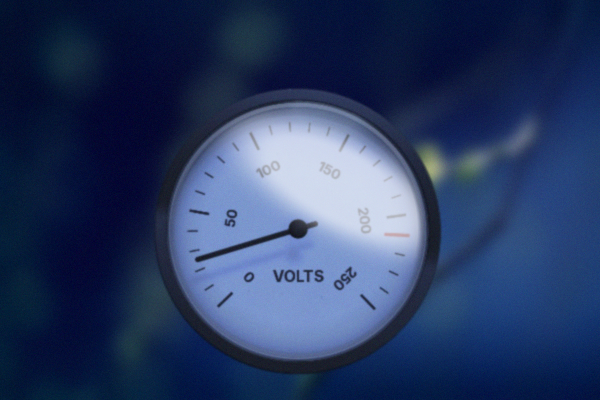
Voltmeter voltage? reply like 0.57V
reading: 25V
